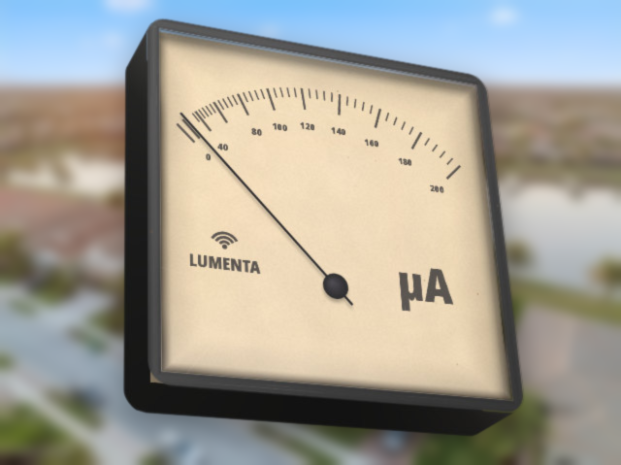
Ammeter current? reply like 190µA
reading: 20µA
